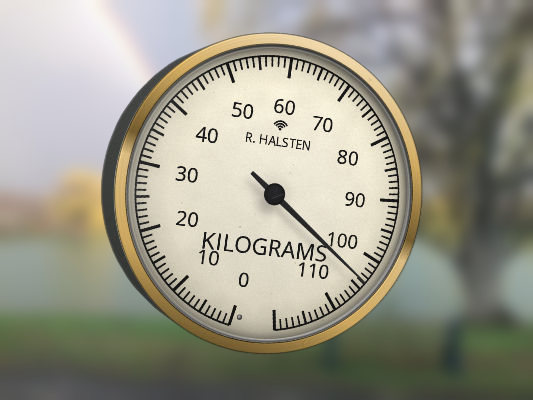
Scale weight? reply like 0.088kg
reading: 104kg
